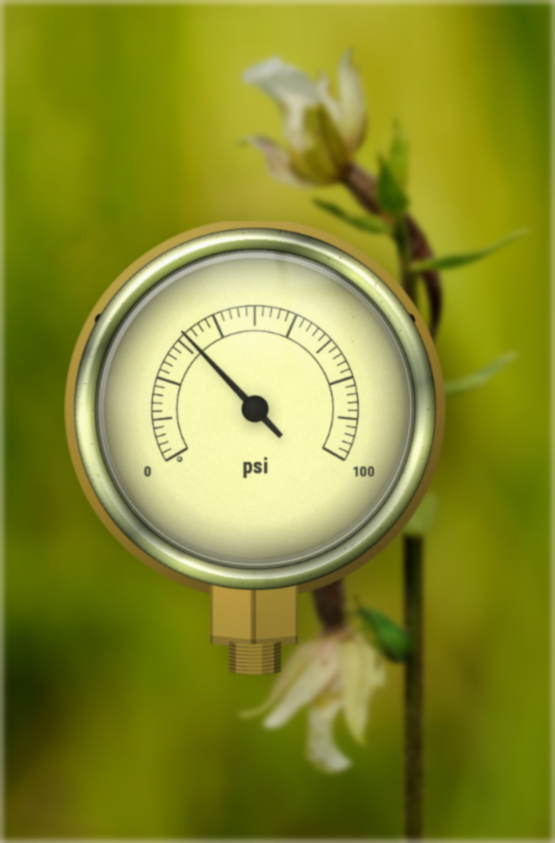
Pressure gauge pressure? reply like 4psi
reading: 32psi
